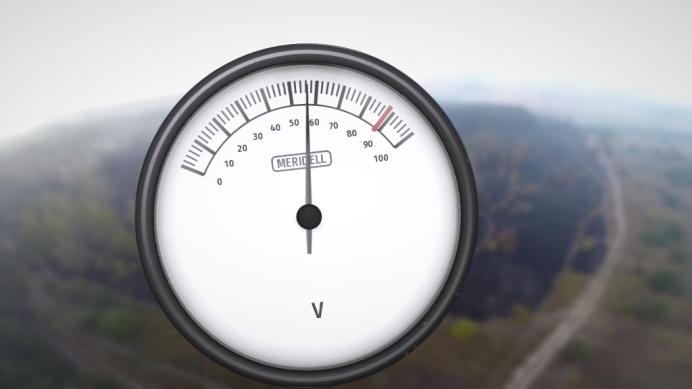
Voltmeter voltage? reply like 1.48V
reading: 56V
